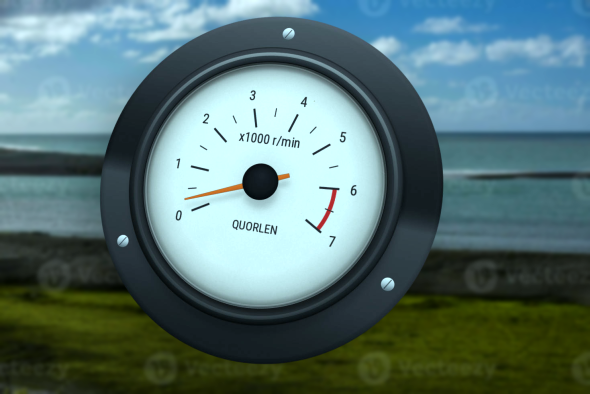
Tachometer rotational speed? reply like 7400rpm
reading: 250rpm
